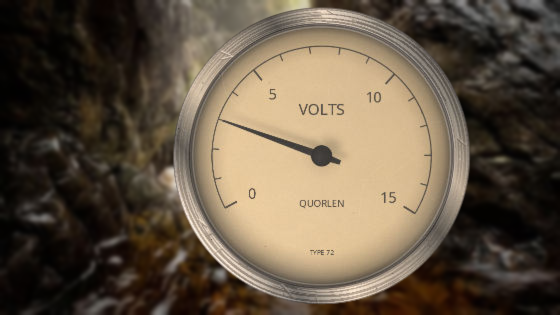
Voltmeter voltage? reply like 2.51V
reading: 3V
